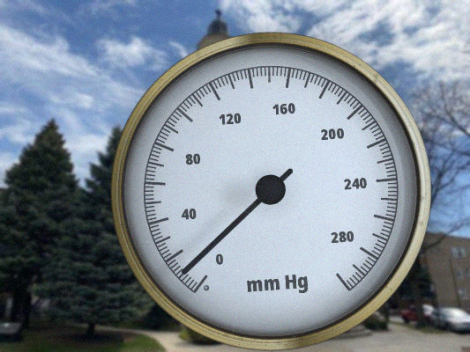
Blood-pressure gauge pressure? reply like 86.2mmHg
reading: 10mmHg
